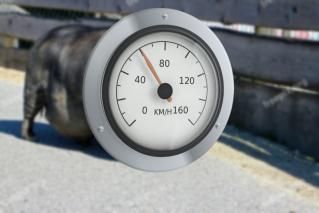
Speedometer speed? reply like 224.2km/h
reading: 60km/h
